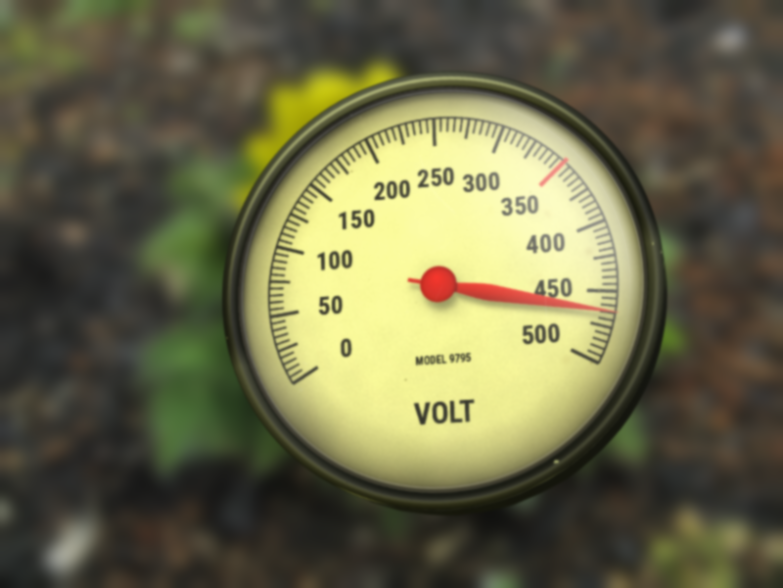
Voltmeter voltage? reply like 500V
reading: 465V
